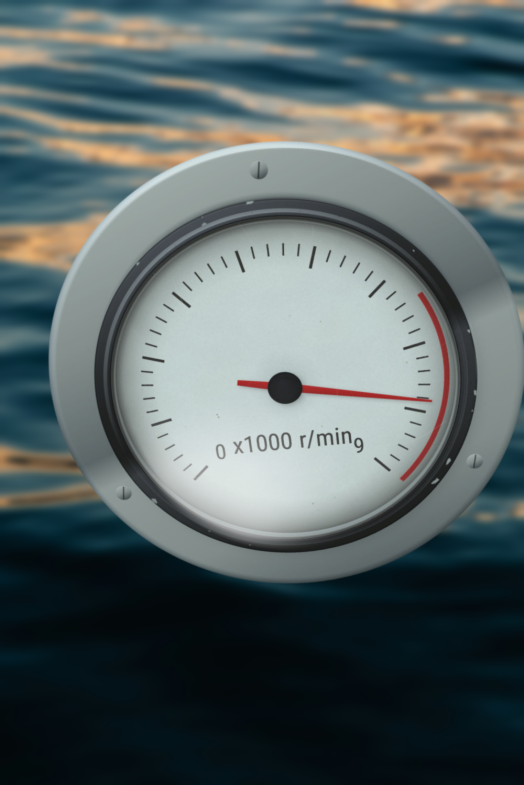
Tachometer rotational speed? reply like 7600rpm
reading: 7800rpm
